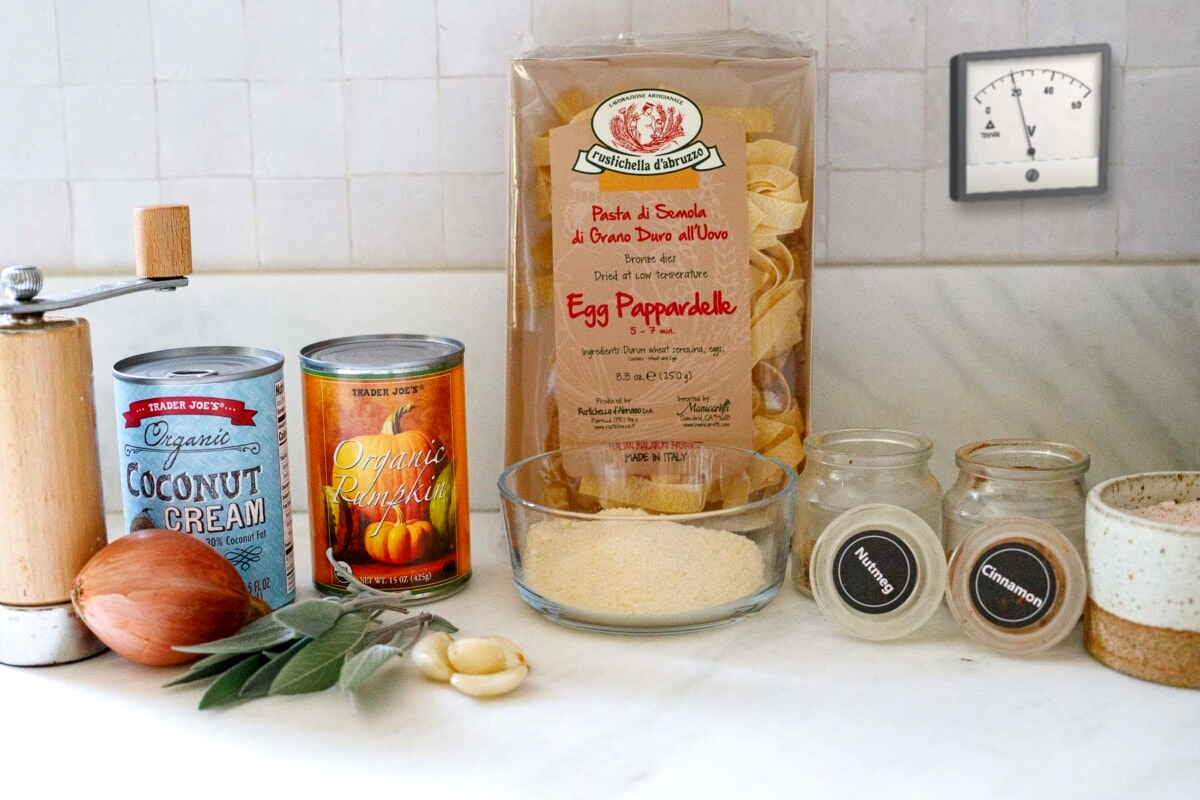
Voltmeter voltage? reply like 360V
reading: 20V
